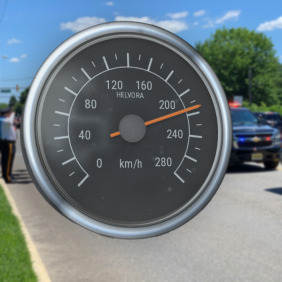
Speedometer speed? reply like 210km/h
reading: 215km/h
